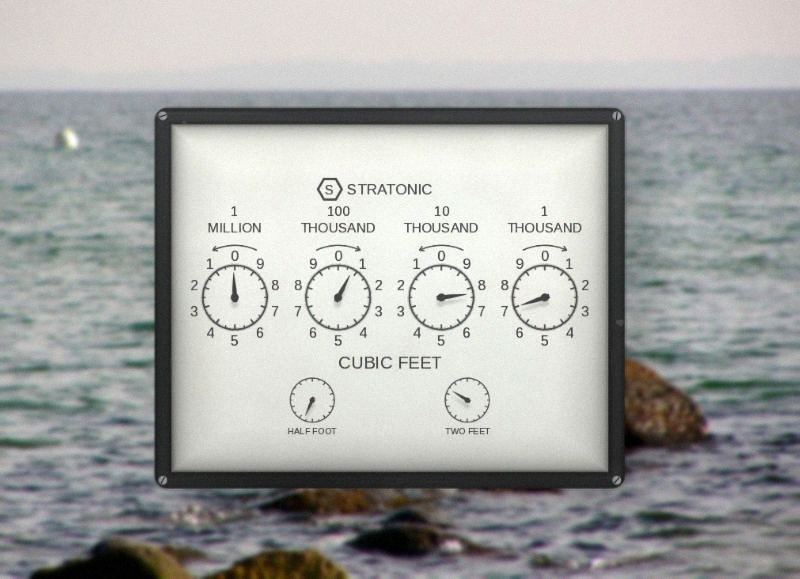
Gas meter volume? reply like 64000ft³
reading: 7700ft³
